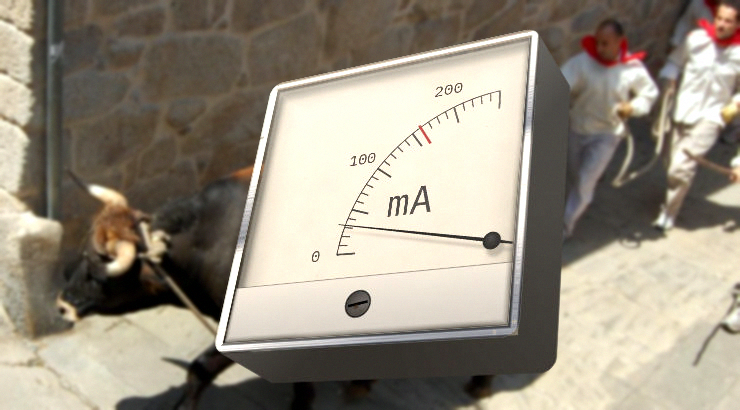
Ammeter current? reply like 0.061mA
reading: 30mA
